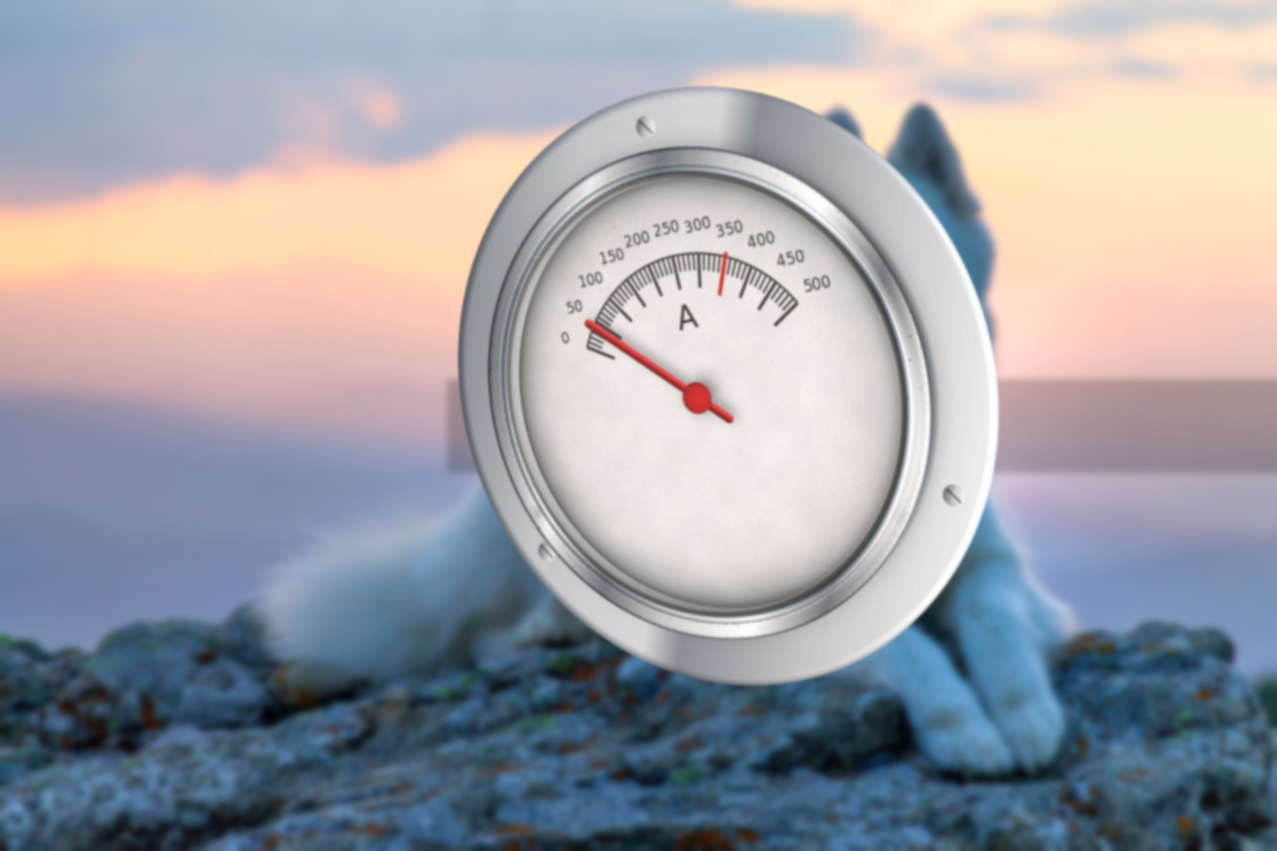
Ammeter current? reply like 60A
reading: 50A
